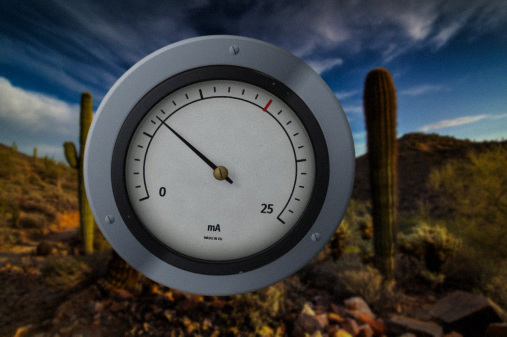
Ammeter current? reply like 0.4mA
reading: 6.5mA
